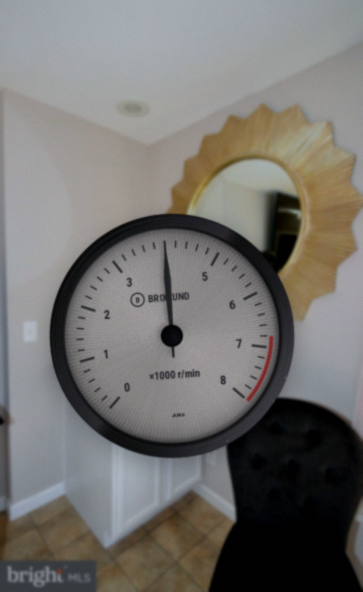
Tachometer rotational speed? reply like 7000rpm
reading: 4000rpm
